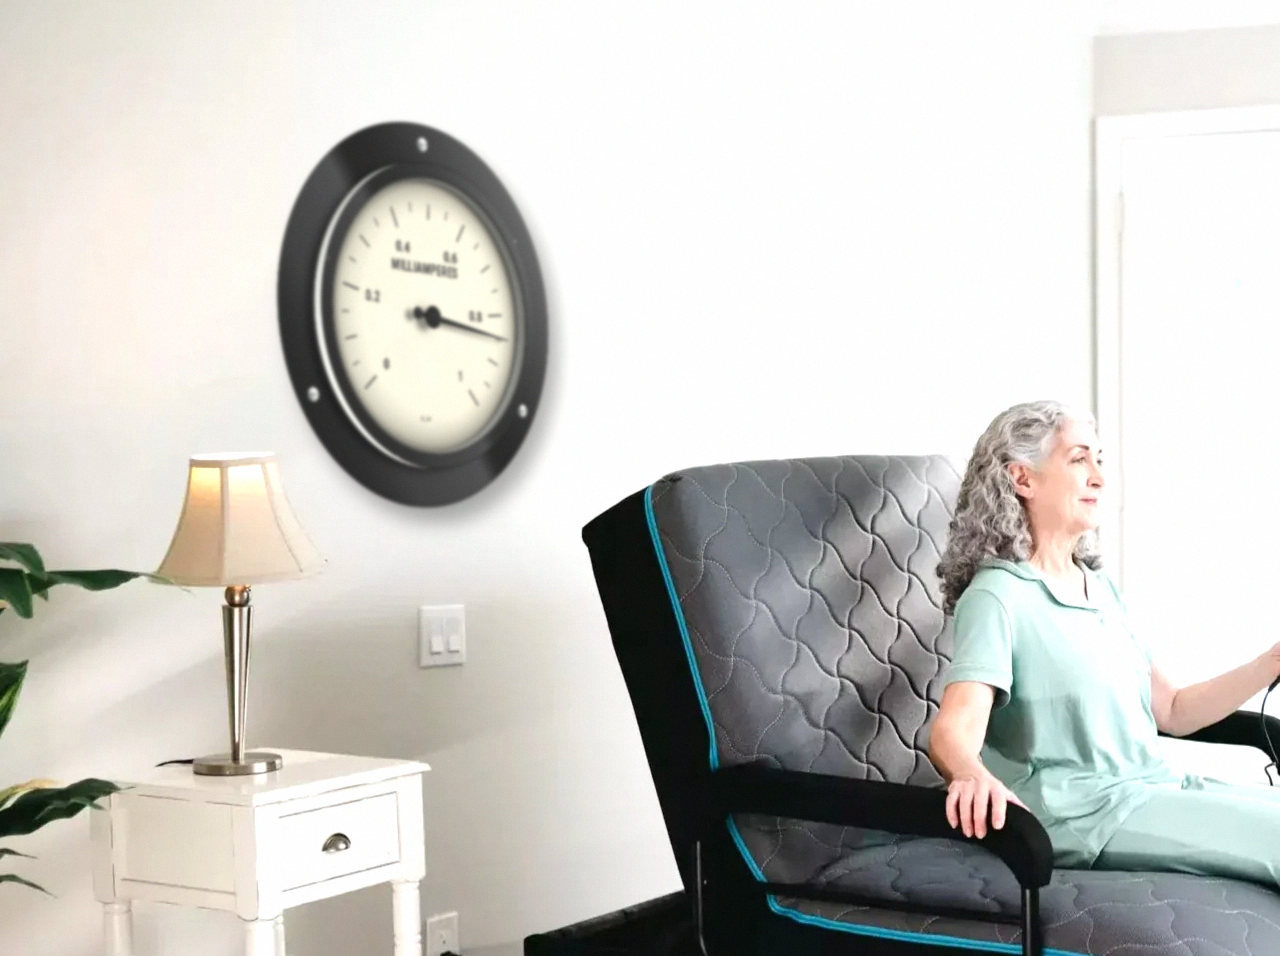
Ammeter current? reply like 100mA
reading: 0.85mA
